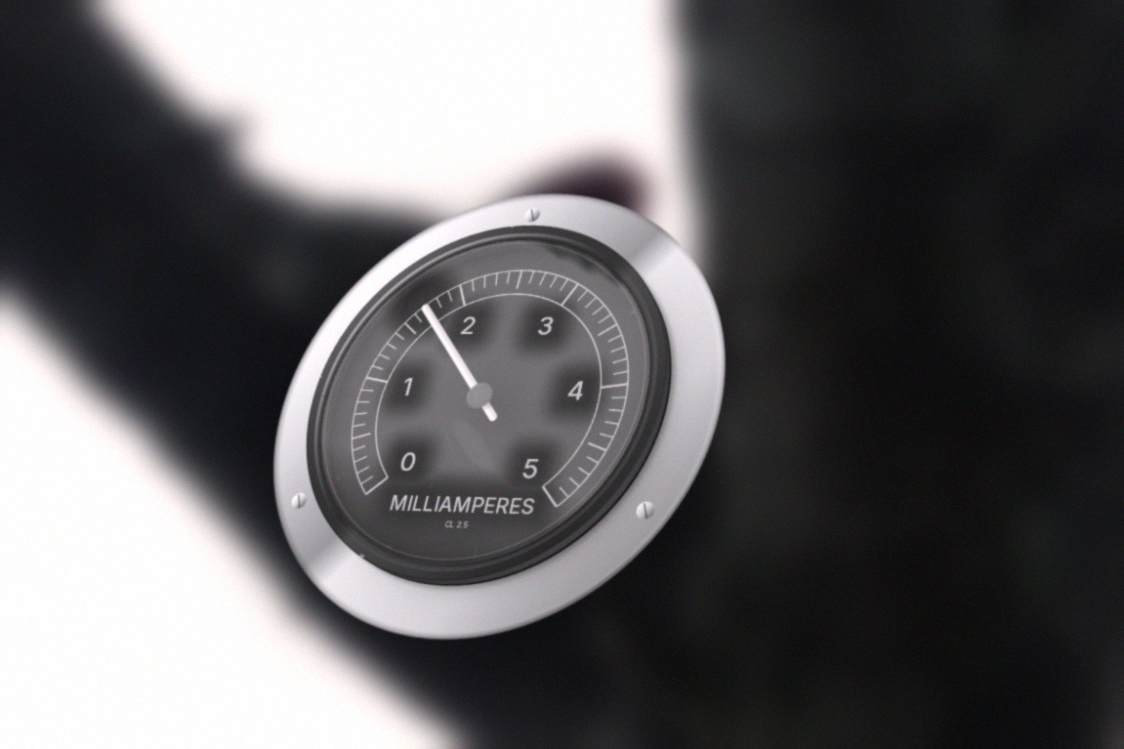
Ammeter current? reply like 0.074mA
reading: 1.7mA
